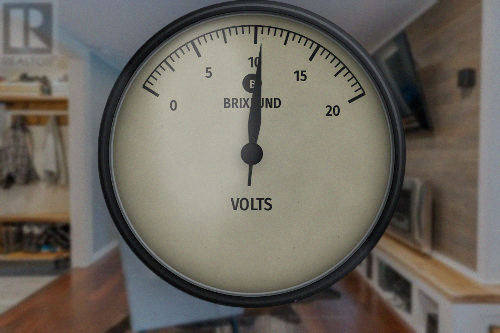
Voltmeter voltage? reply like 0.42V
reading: 10.5V
